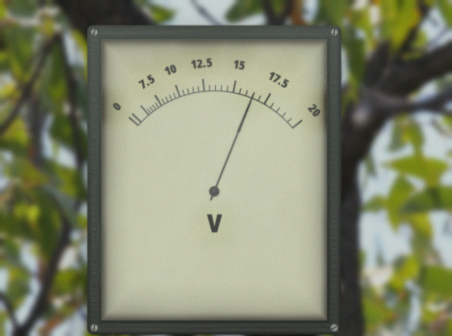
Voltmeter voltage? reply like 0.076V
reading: 16.5V
